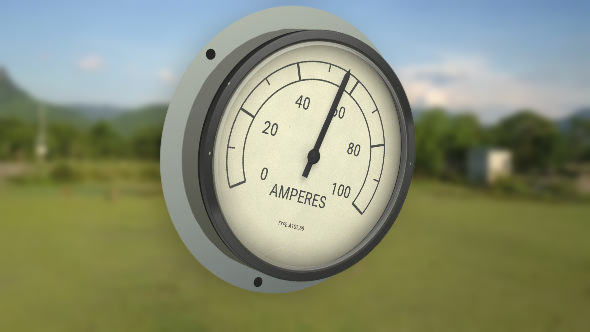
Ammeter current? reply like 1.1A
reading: 55A
